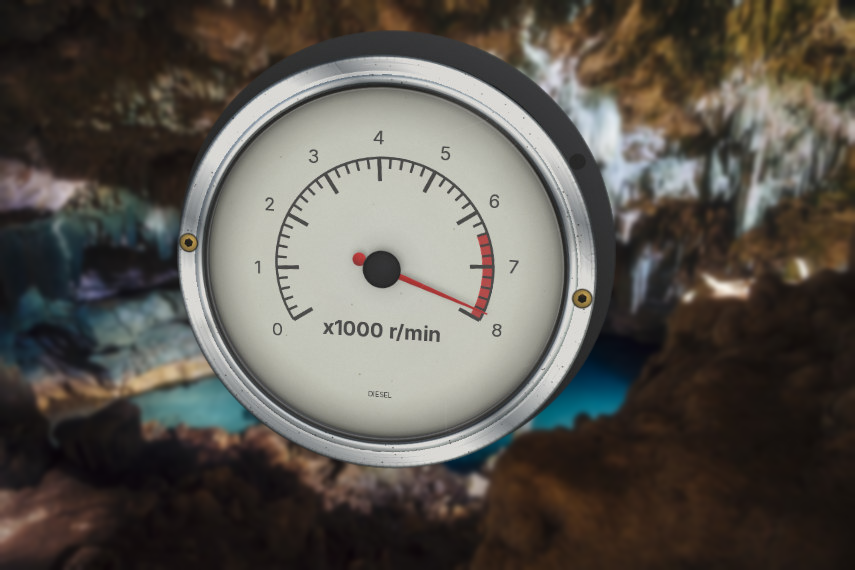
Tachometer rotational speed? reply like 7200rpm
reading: 7800rpm
